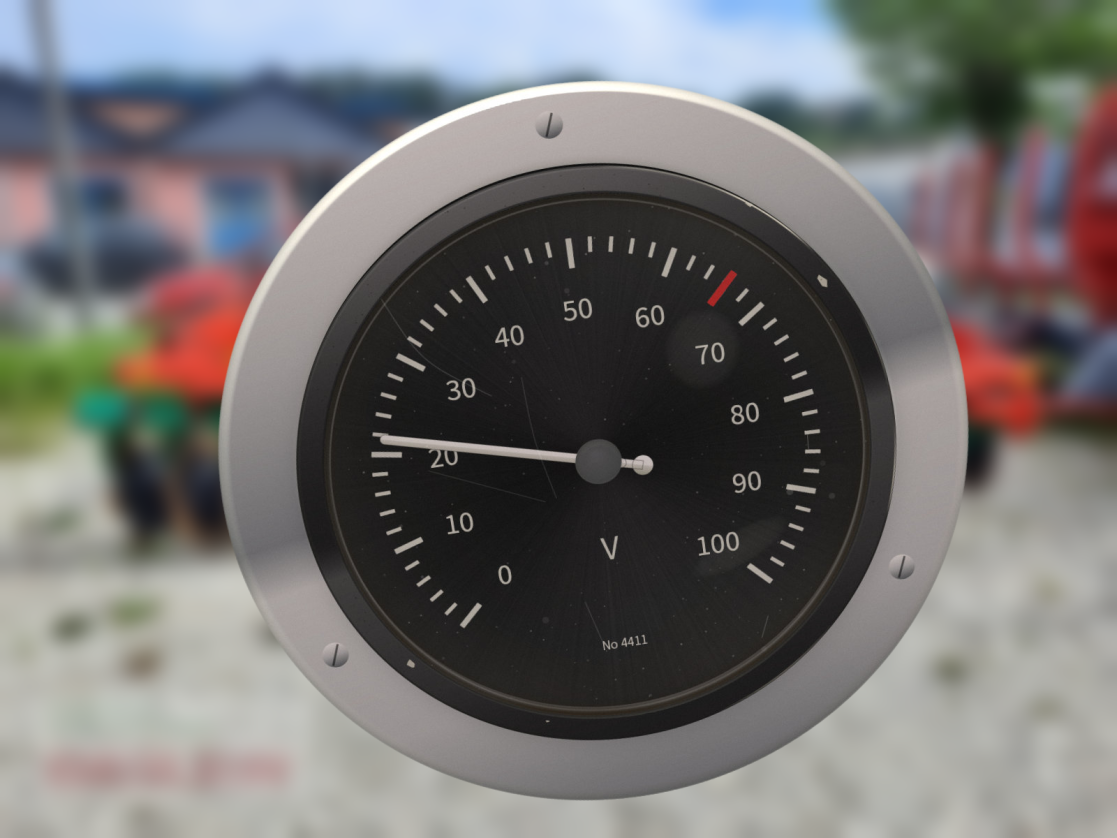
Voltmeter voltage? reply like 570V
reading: 22V
